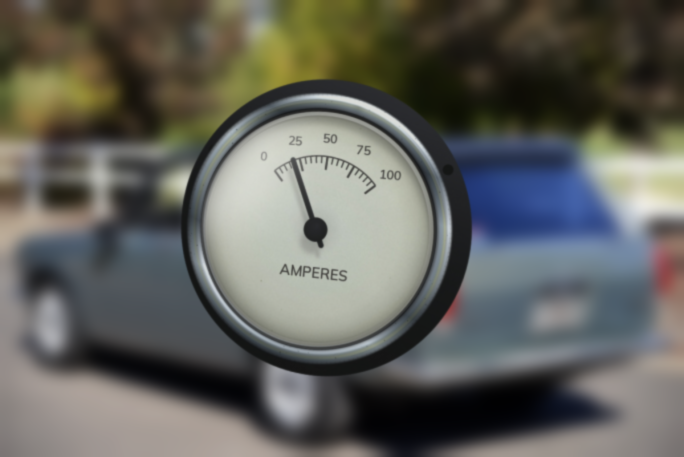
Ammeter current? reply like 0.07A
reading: 20A
